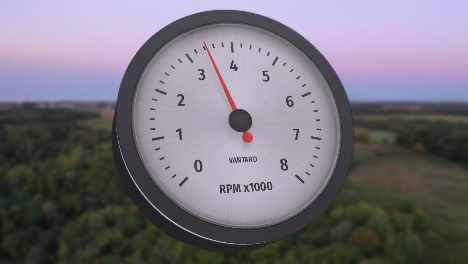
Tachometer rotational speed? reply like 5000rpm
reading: 3400rpm
